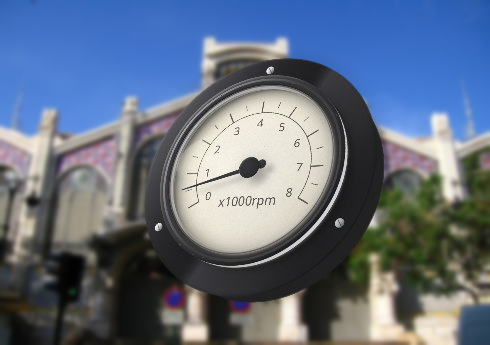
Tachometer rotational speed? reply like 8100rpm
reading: 500rpm
